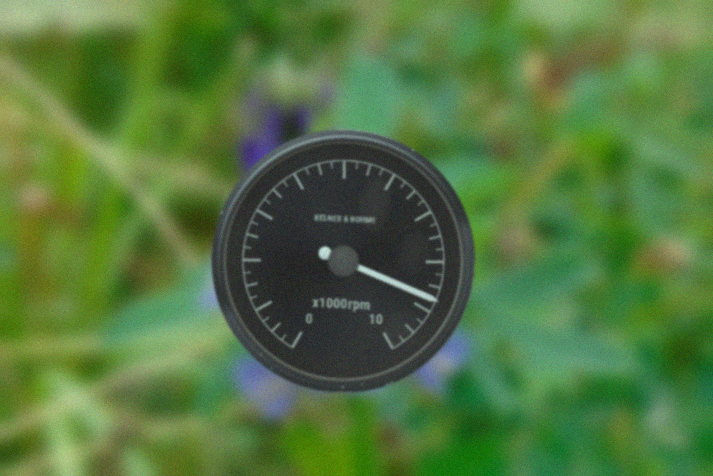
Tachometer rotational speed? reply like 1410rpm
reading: 8750rpm
